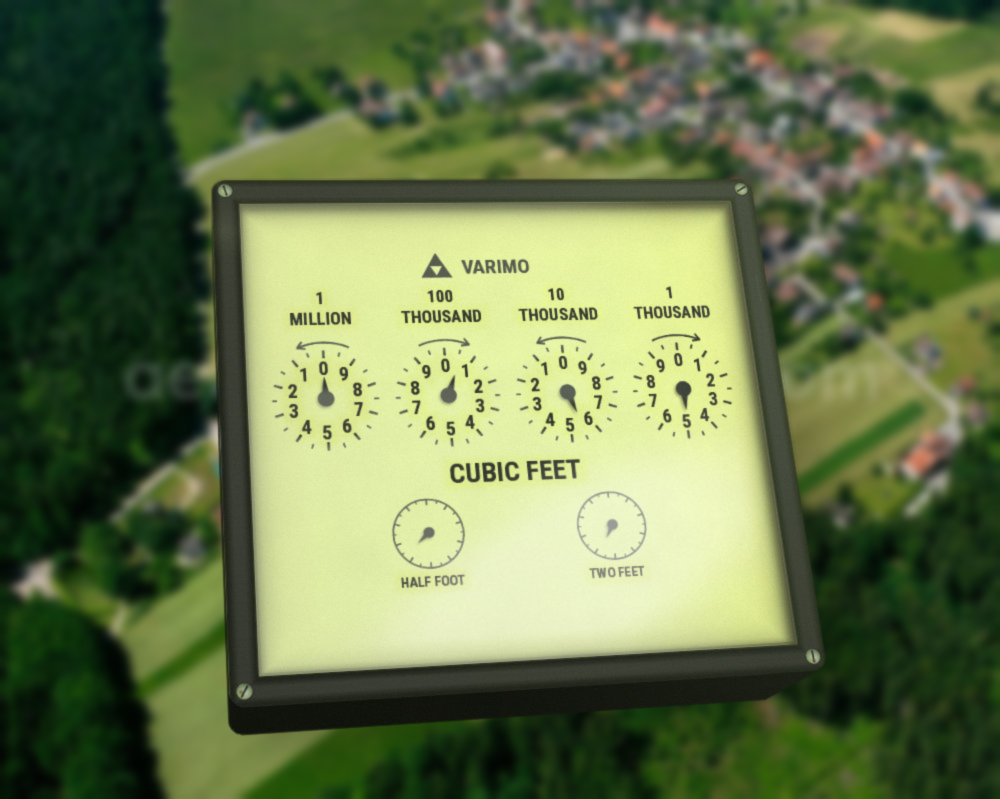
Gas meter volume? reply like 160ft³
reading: 5500ft³
